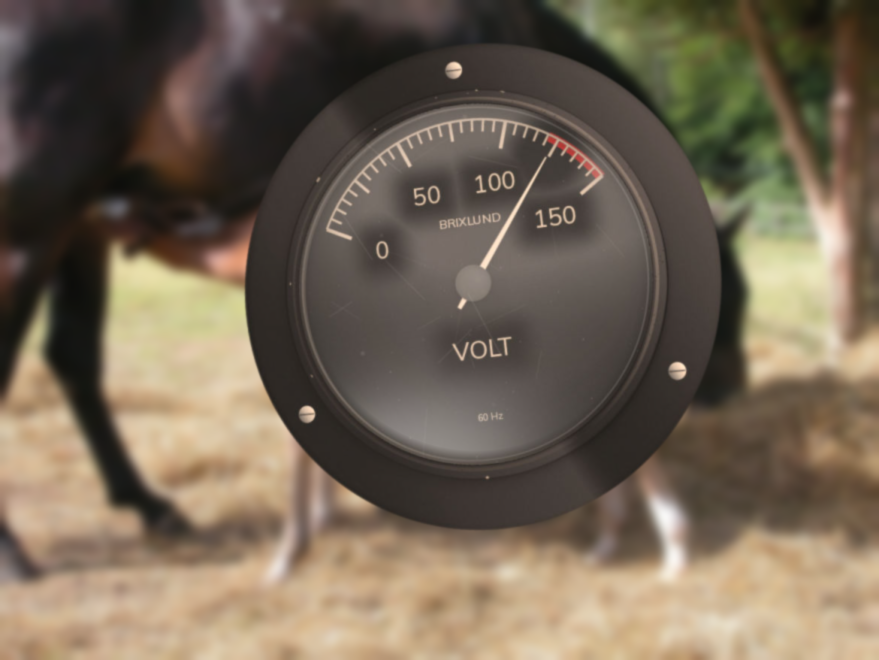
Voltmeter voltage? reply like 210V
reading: 125V
